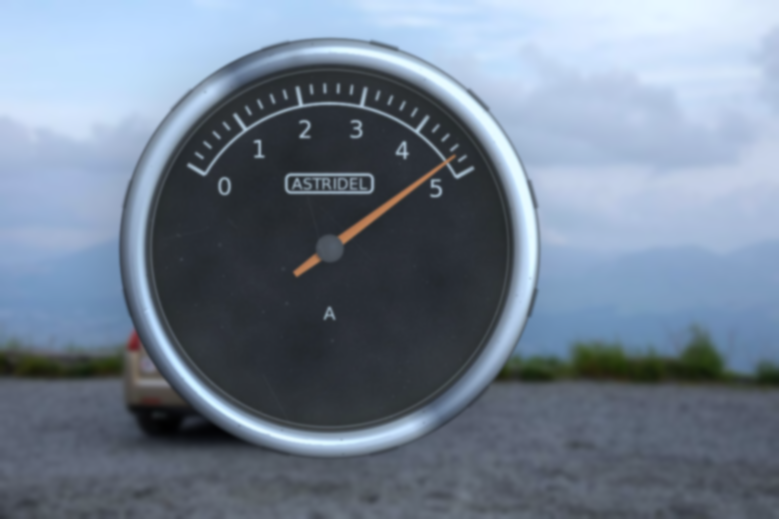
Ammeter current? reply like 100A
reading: 4.7A
